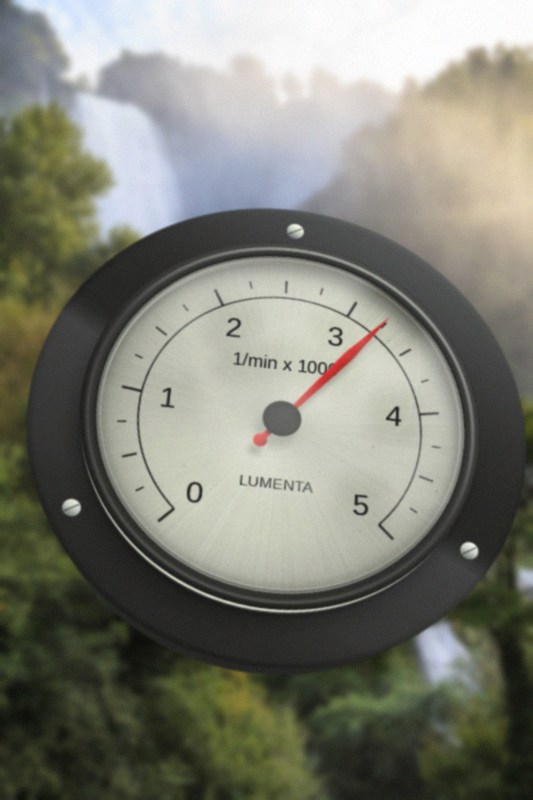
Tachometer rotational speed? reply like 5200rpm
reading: 3250rpm
